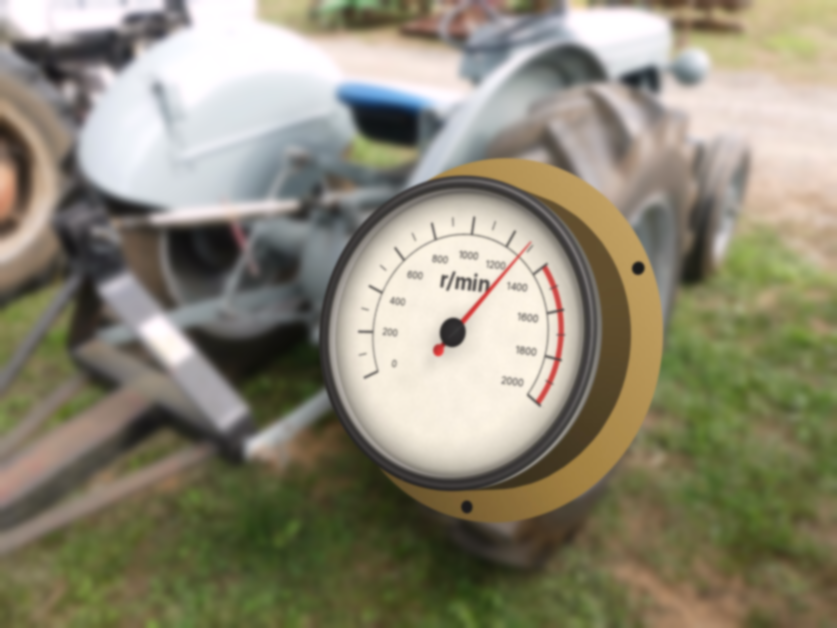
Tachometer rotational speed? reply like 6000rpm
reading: 1300rpm
